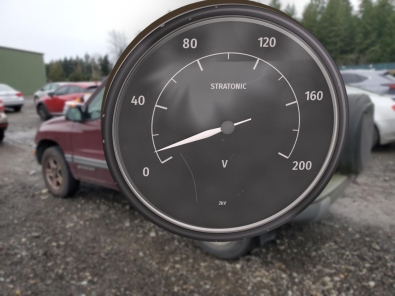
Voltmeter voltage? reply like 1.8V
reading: 10V
